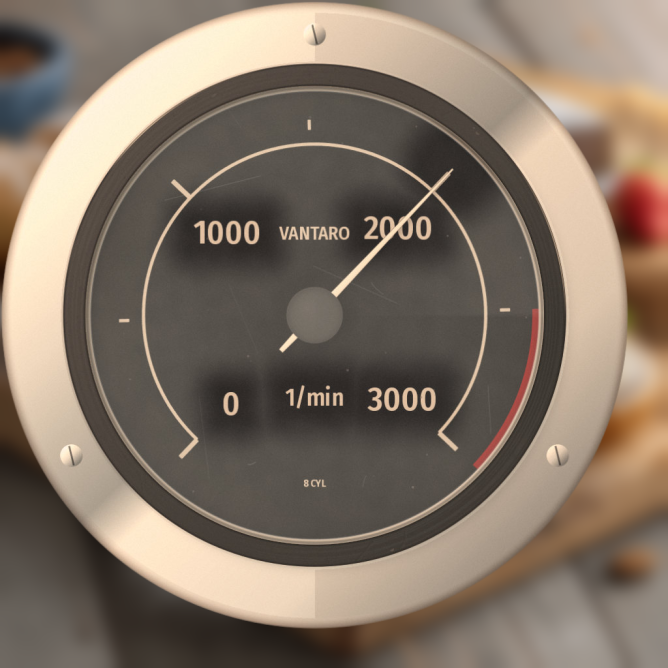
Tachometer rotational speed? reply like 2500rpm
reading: 2000rpm
